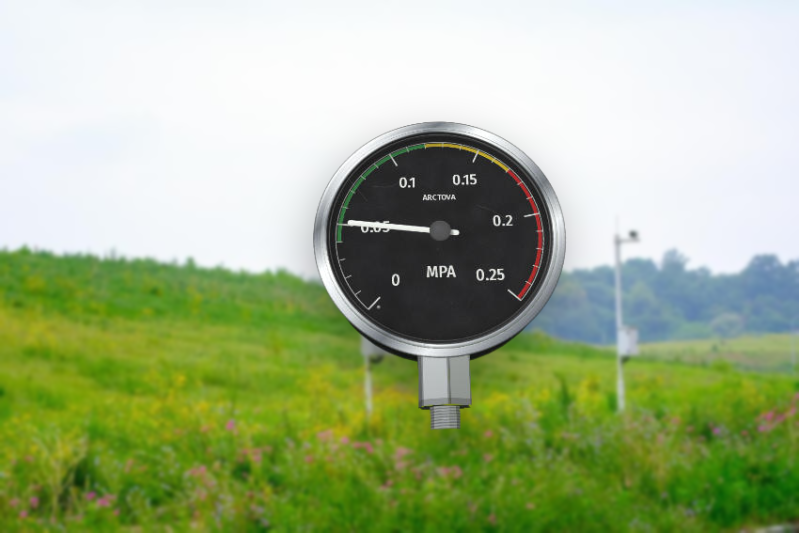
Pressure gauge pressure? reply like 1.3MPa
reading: 0.05MPa
